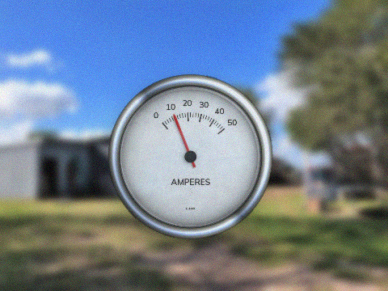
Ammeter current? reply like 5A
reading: 10A
